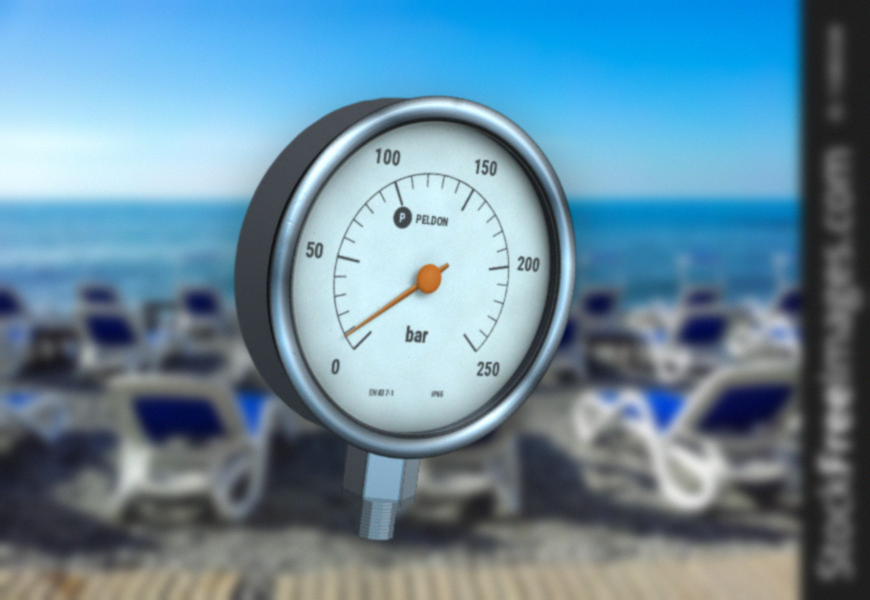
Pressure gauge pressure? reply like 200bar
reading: 10bar
